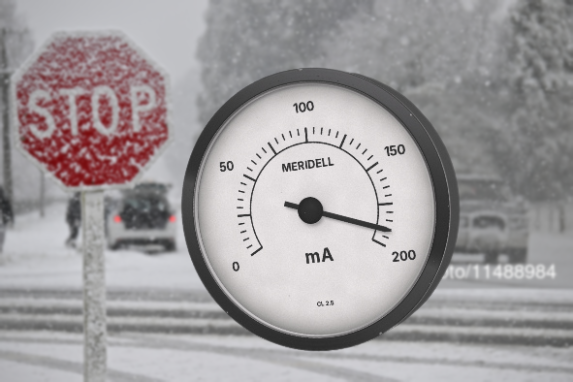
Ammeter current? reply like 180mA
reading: 190mA
